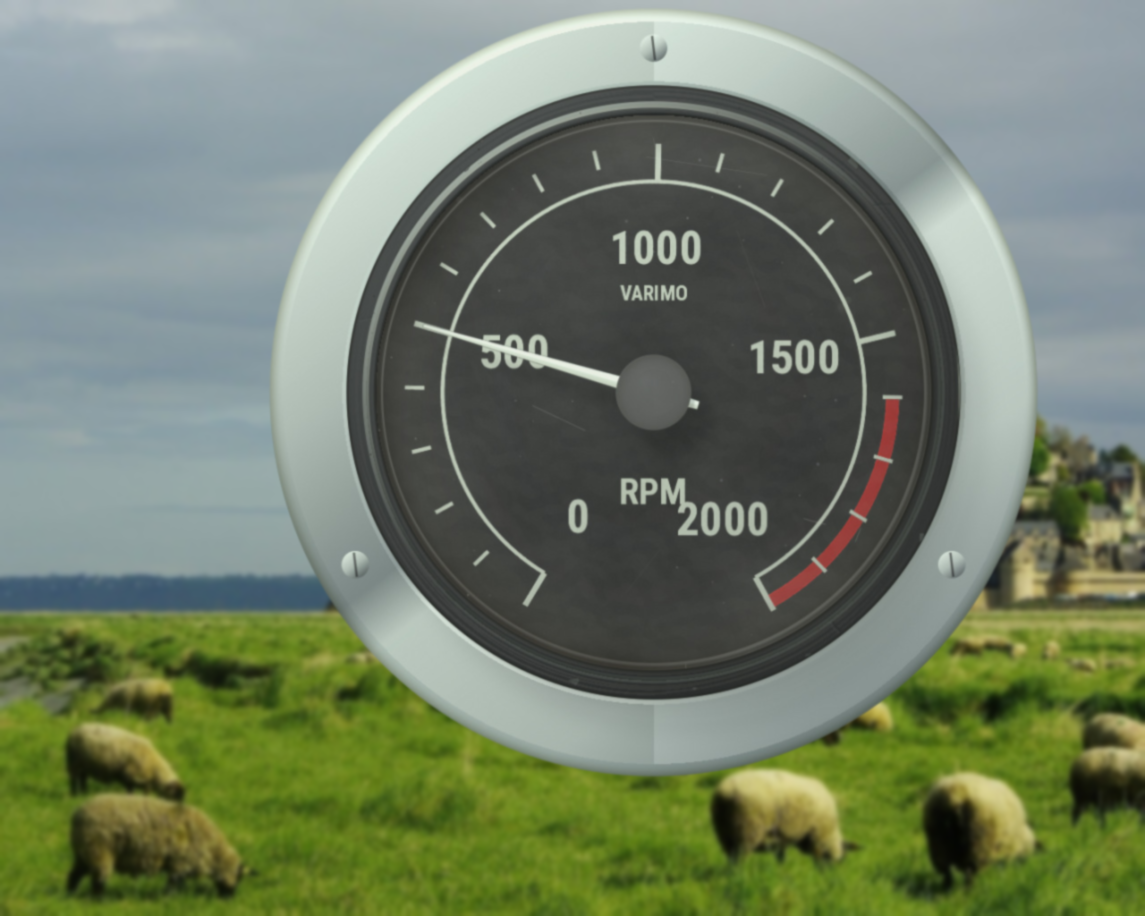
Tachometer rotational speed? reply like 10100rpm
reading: 500rpm
